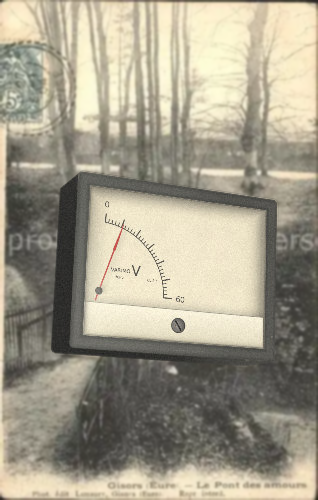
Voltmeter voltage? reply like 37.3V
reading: 10V
